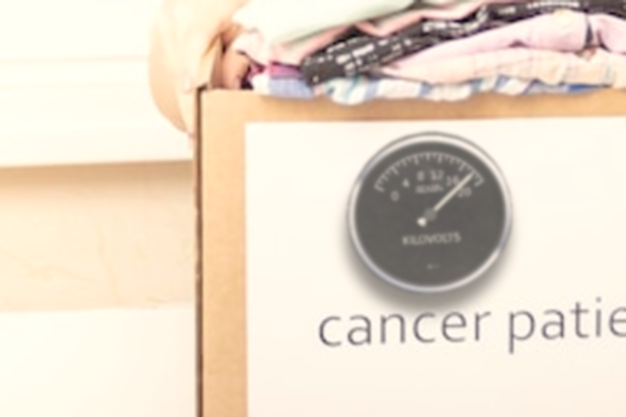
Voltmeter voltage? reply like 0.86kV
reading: 18kV
